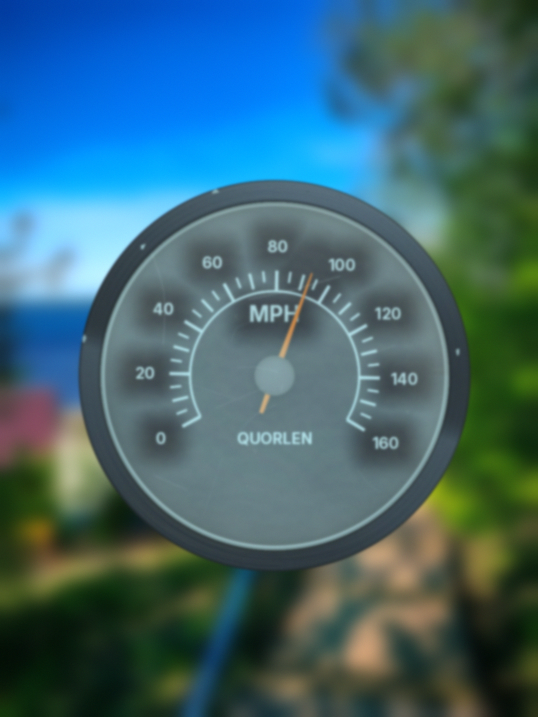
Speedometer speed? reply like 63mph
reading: 92.5mph
